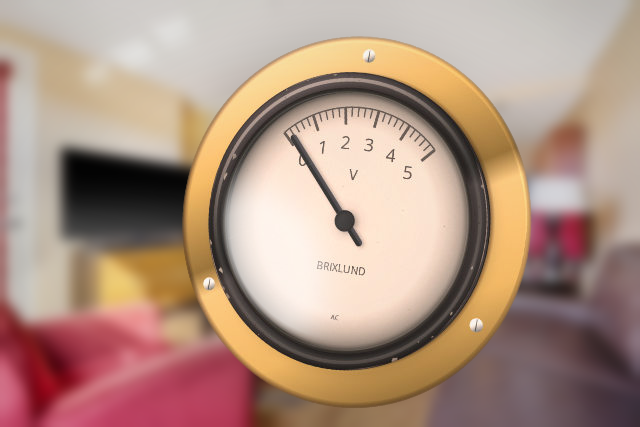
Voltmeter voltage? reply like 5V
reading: 0.2V
